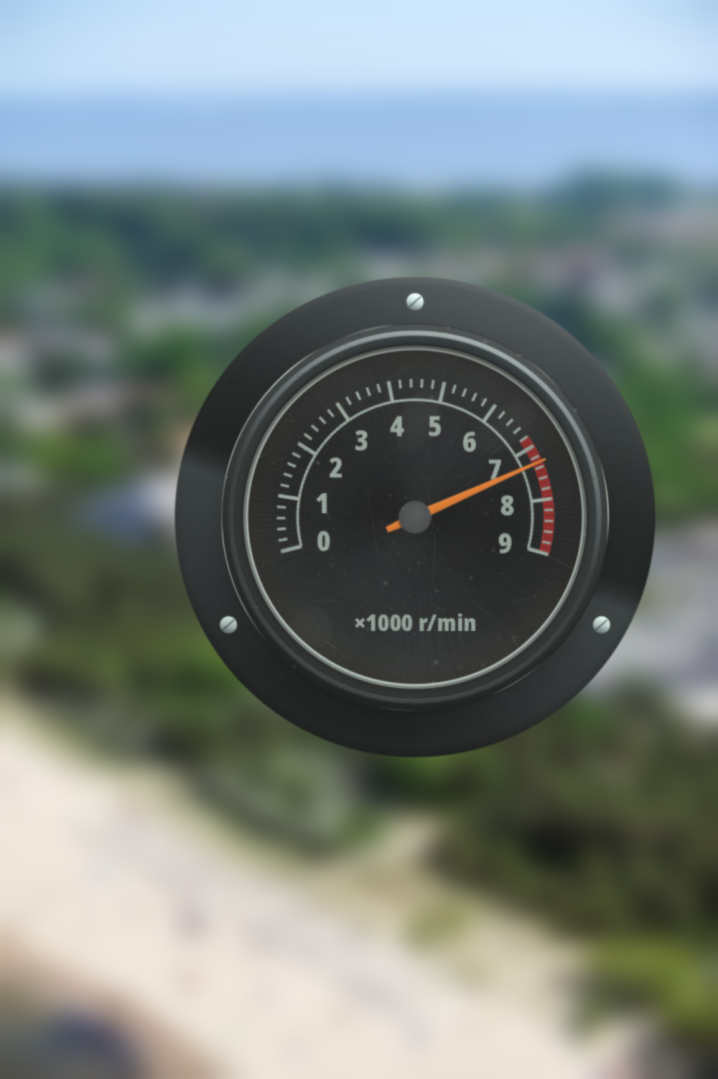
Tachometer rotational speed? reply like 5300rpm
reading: 7300rpm
